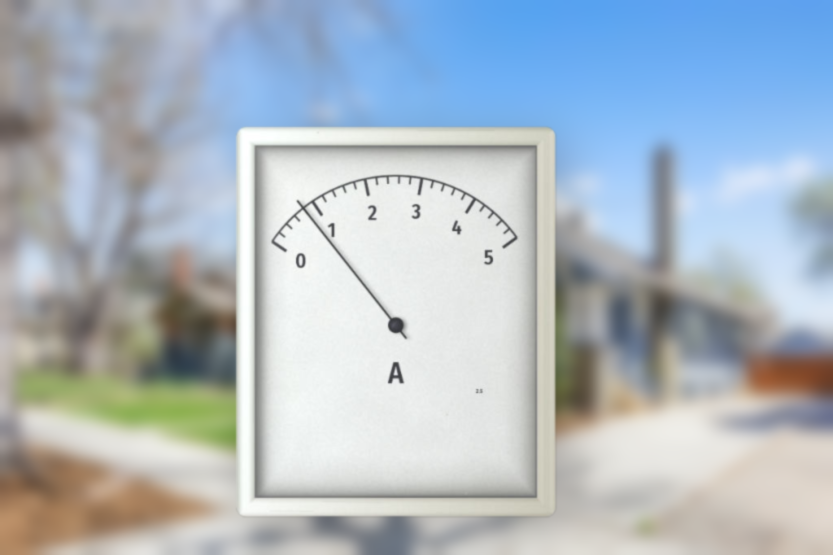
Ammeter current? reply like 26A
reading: 0.8A
